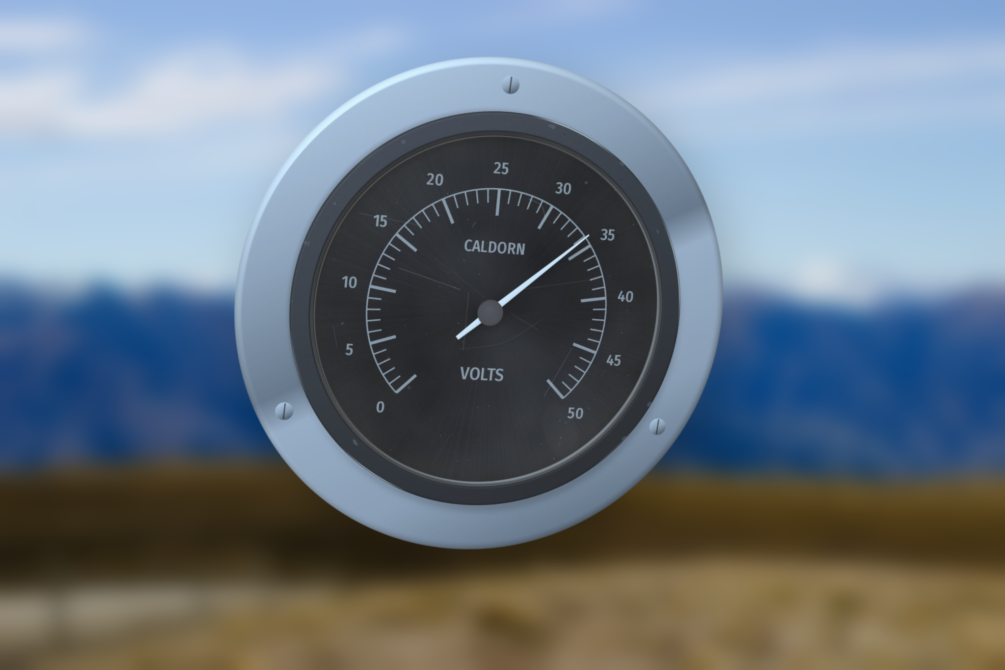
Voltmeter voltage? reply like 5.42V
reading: 34V
